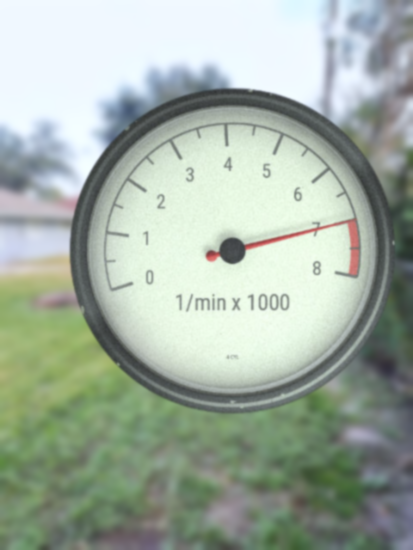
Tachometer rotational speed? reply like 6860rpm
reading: 7000rpm
